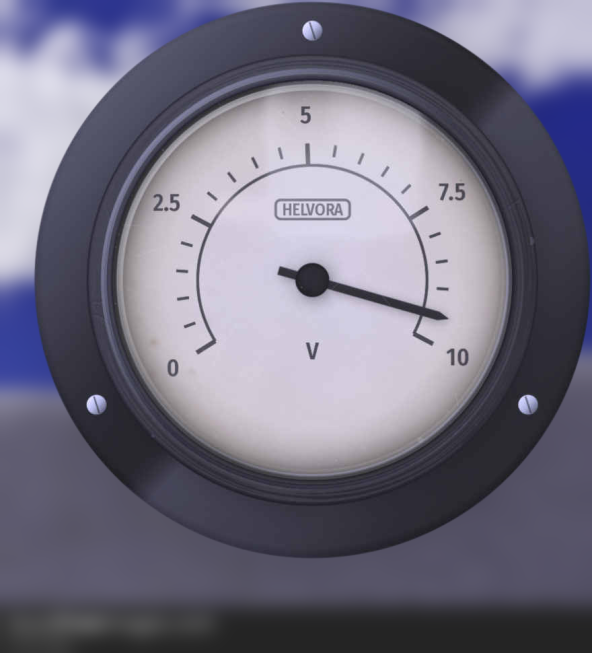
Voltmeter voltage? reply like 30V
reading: 9.5V
